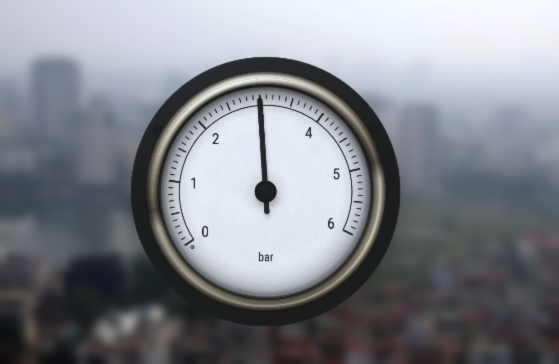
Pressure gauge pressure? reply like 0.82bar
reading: 3bar
